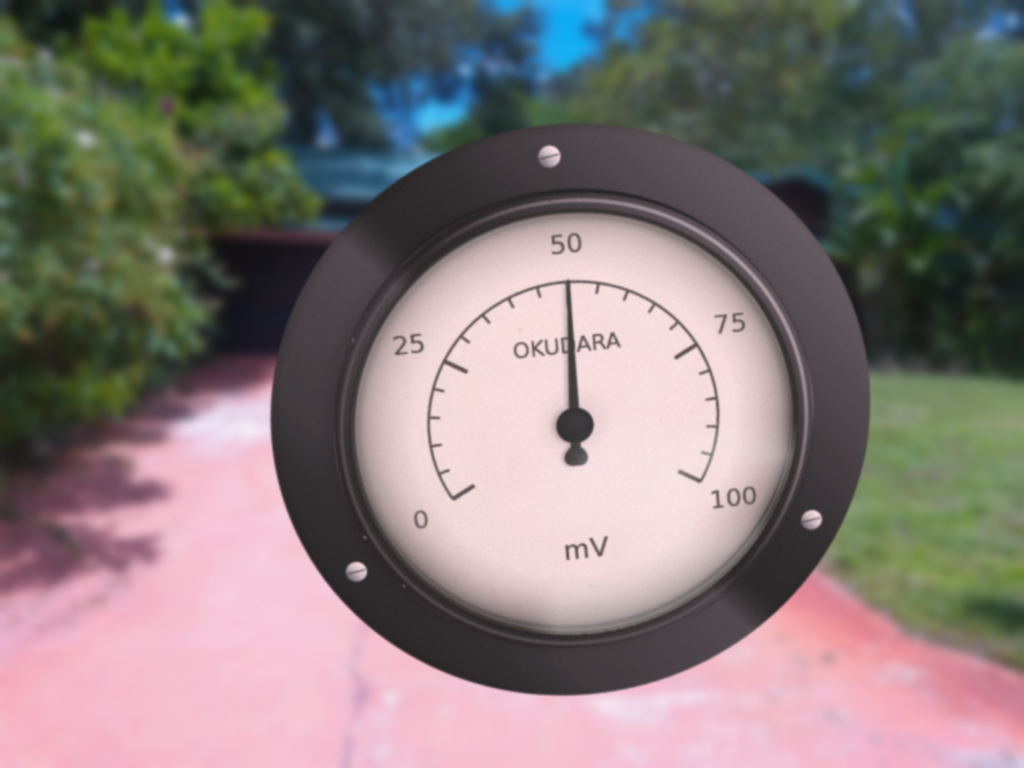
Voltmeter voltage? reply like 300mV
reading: 50mV
